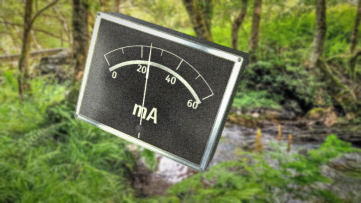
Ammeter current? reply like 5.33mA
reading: 25mA
